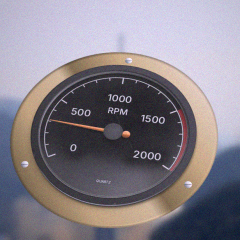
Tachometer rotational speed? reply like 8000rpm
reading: 300rpm
